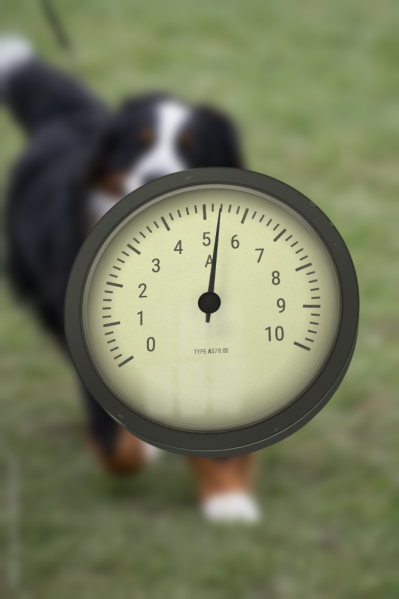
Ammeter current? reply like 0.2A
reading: 5.4A
